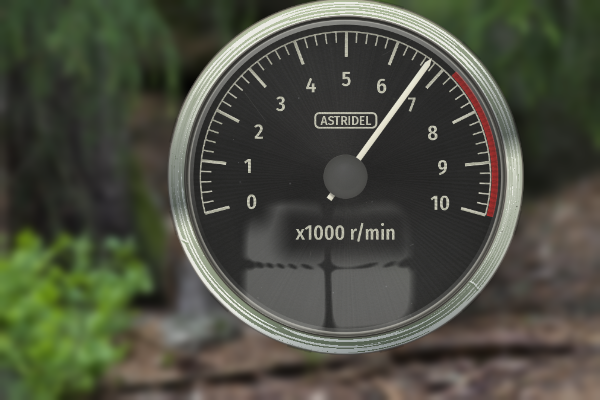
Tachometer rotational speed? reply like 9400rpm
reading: 6700rpm
